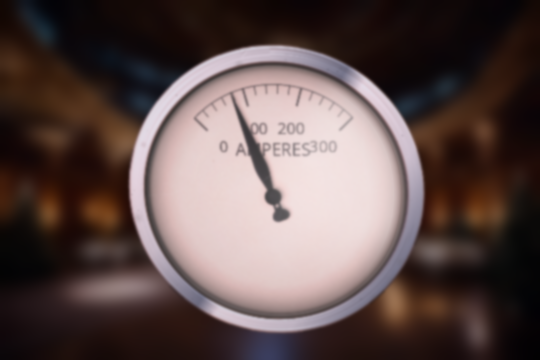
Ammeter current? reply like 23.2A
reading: 80A
